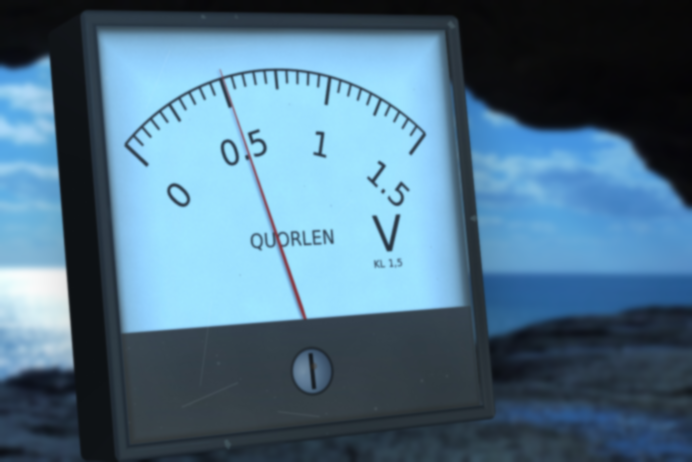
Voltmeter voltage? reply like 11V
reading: 0.5V
